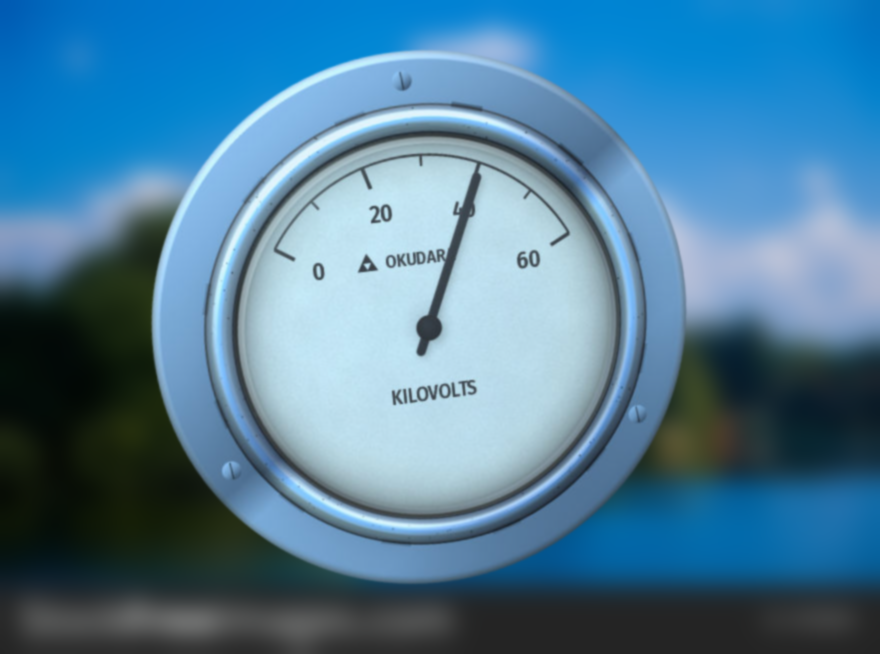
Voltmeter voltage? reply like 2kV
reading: 40kV
